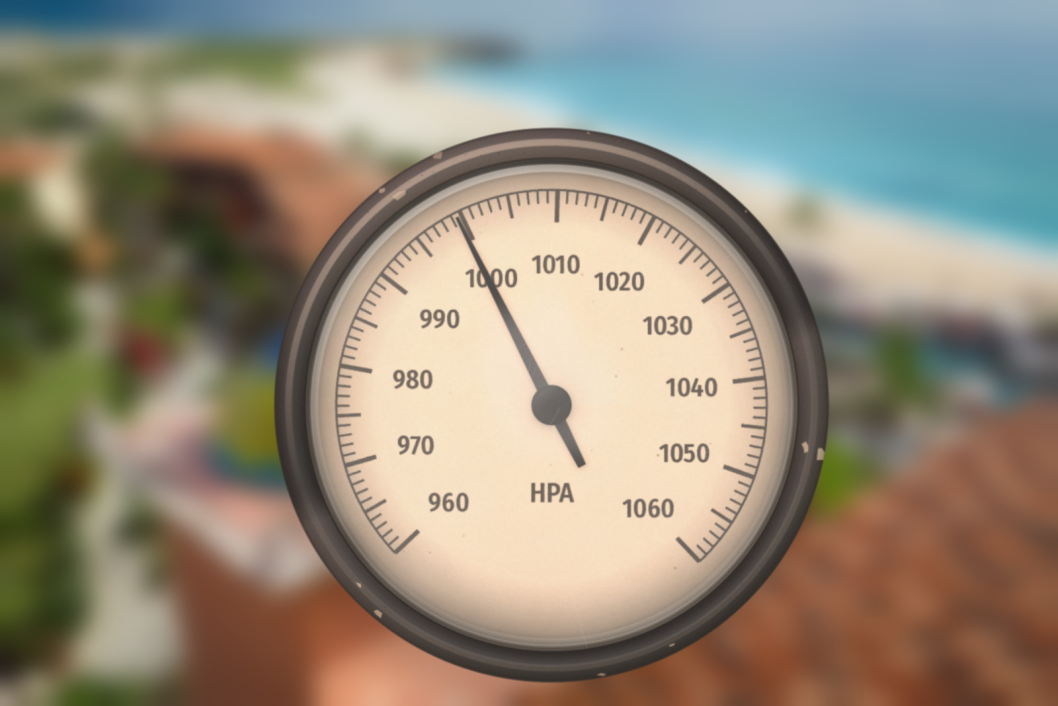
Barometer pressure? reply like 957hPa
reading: 999.5hPa
